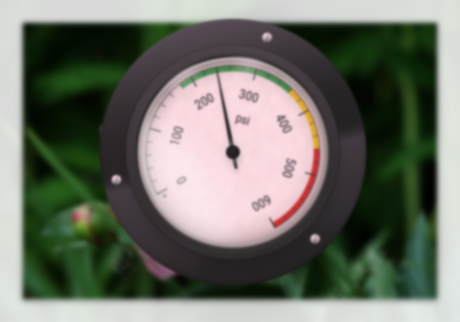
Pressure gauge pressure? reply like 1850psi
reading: 240psi
